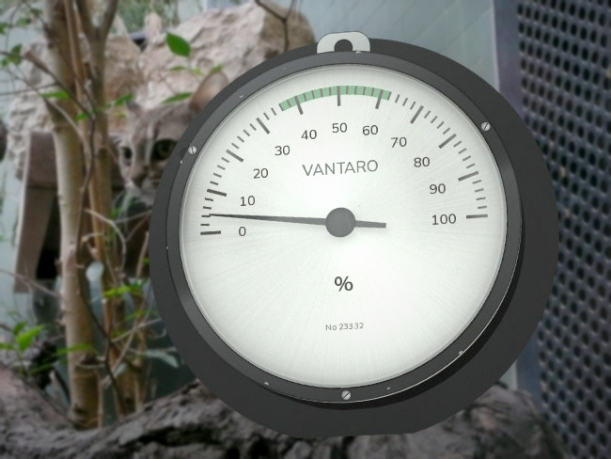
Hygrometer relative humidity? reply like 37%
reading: 4%
